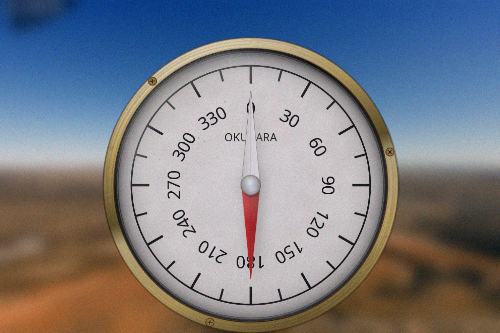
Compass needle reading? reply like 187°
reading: 180°
